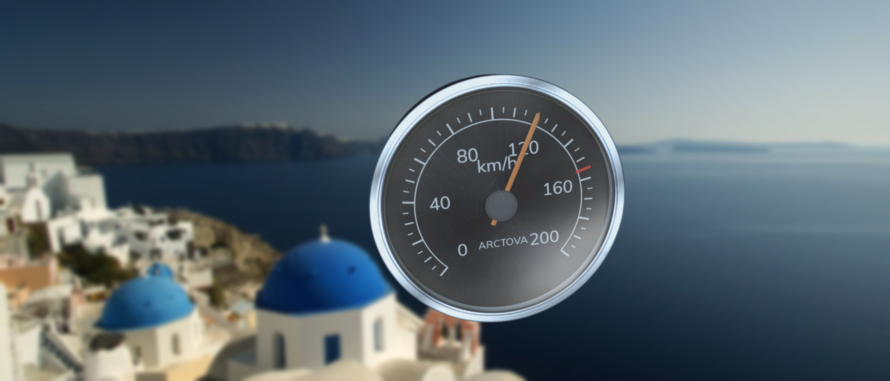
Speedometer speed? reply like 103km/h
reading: 120km/h
